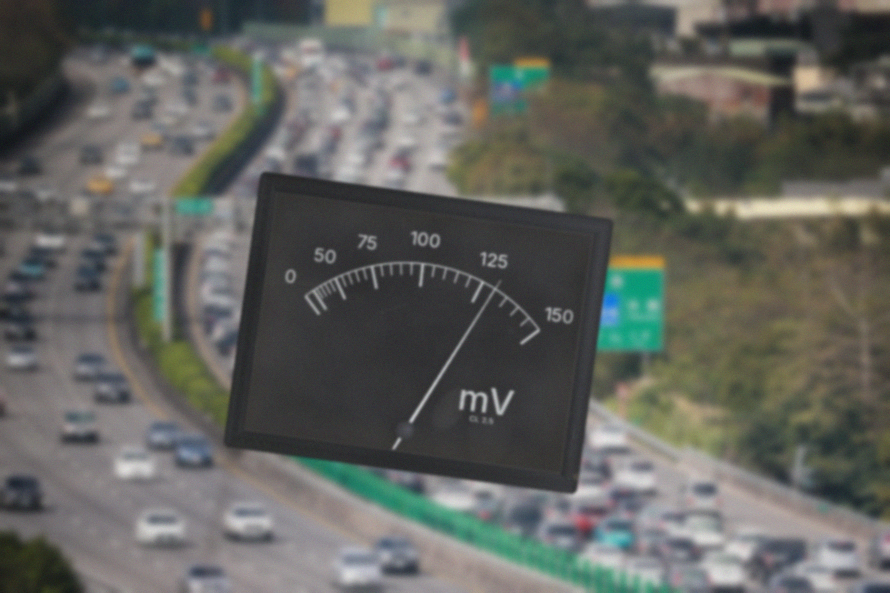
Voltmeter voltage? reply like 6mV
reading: 130mV
